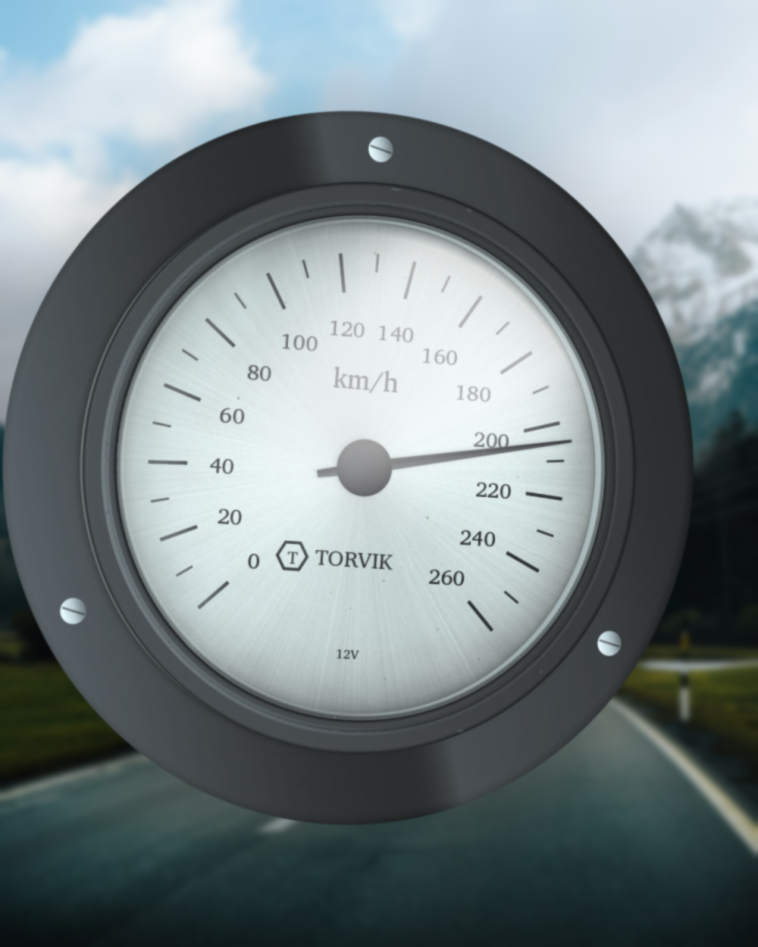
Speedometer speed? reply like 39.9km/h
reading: 205km/h
